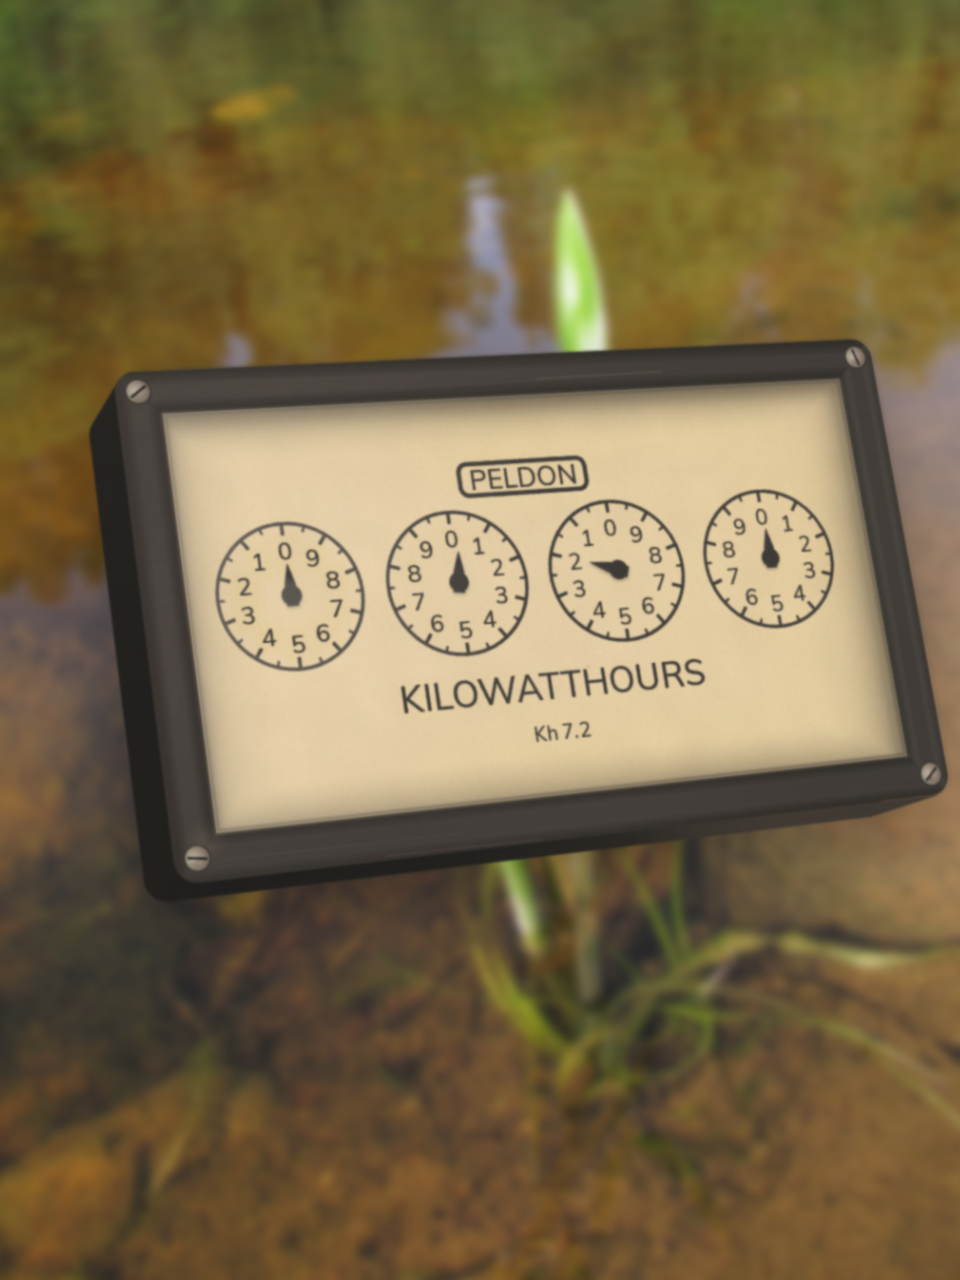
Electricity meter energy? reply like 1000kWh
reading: 20kWh
